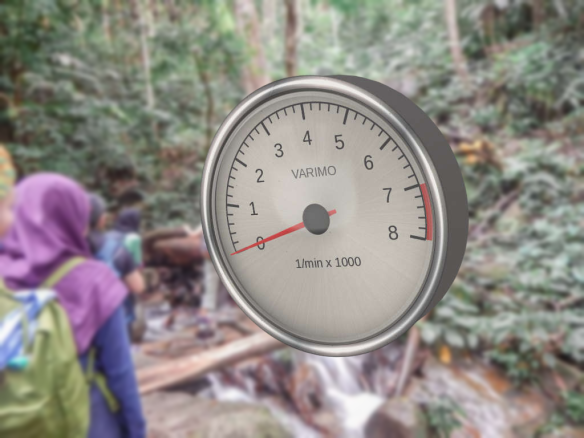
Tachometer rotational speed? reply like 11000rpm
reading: 0rpm
